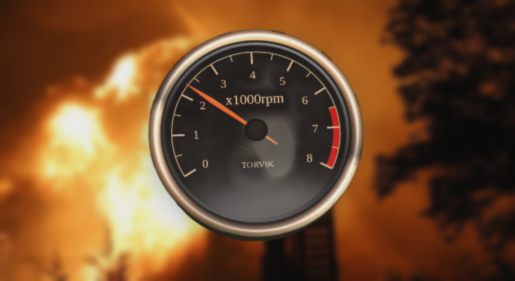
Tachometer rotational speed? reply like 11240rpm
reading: 2250rpm
